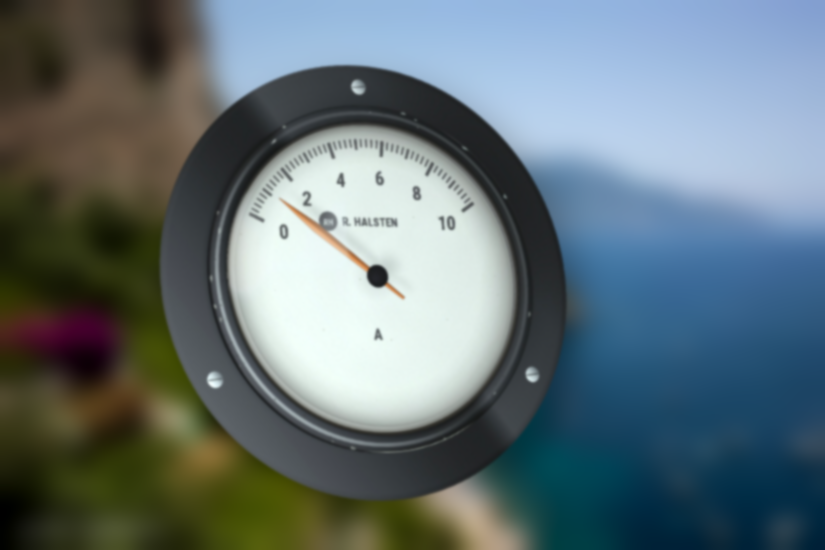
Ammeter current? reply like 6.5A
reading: 1A
